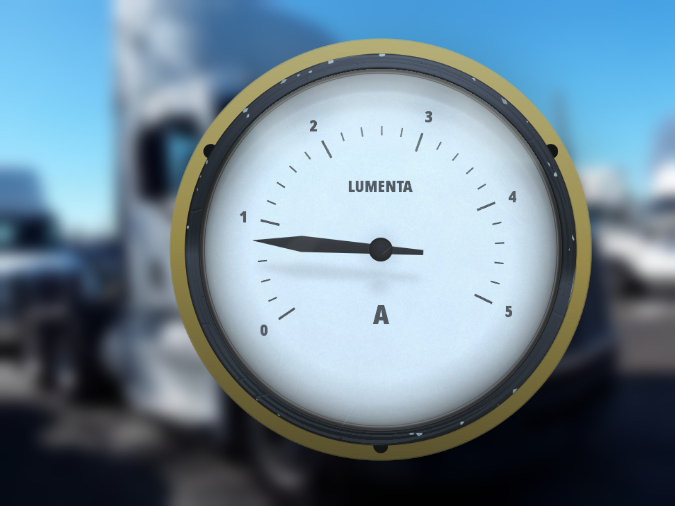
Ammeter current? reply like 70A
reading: 0.8A
